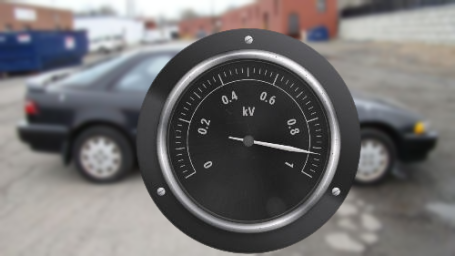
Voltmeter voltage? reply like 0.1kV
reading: 0.92kV
